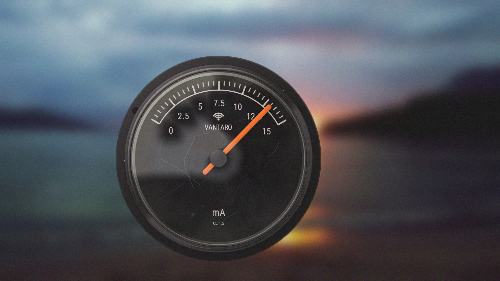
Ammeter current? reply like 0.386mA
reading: 13mA
